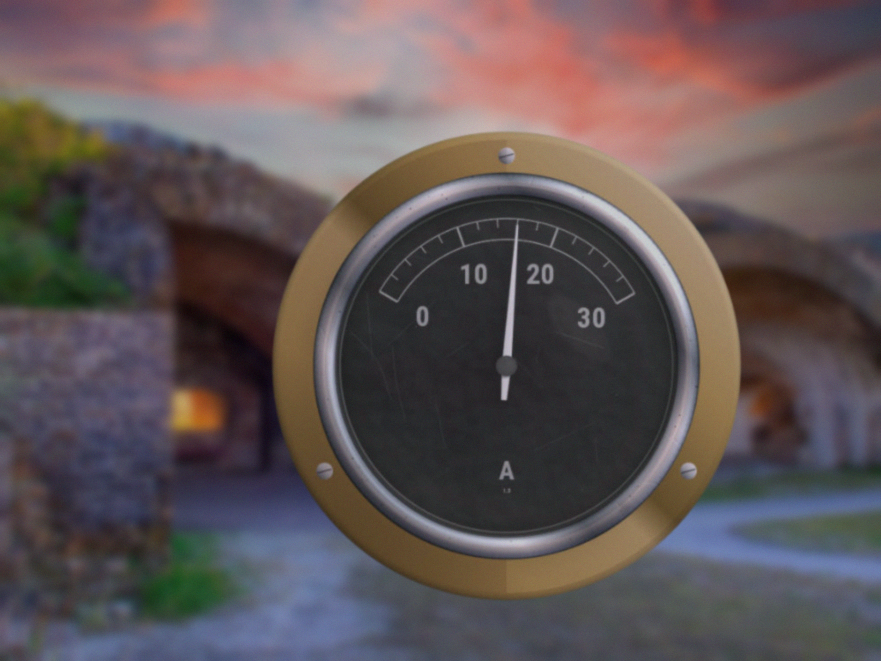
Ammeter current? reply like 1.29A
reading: 16A
